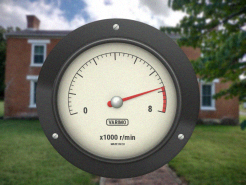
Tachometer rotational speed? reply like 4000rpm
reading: 6800rpm
